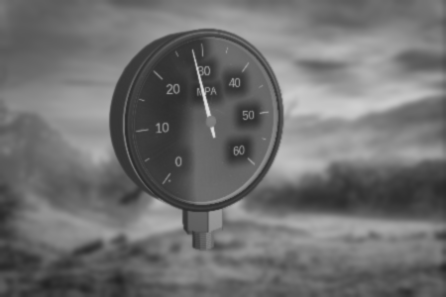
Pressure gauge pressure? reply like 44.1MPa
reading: 27.5MPa
